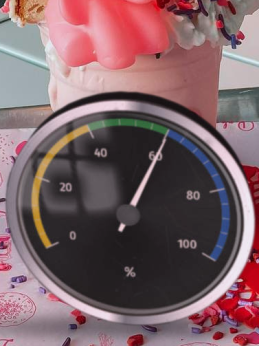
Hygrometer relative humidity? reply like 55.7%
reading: 60%
